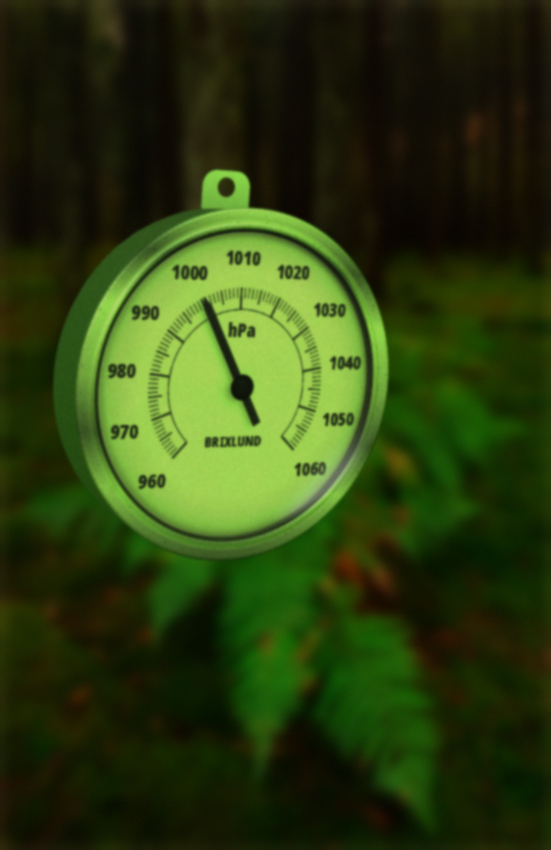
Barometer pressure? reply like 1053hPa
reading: 1000hPa
